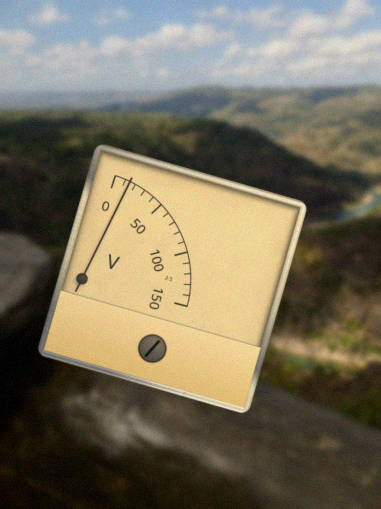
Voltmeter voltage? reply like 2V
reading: 15V
